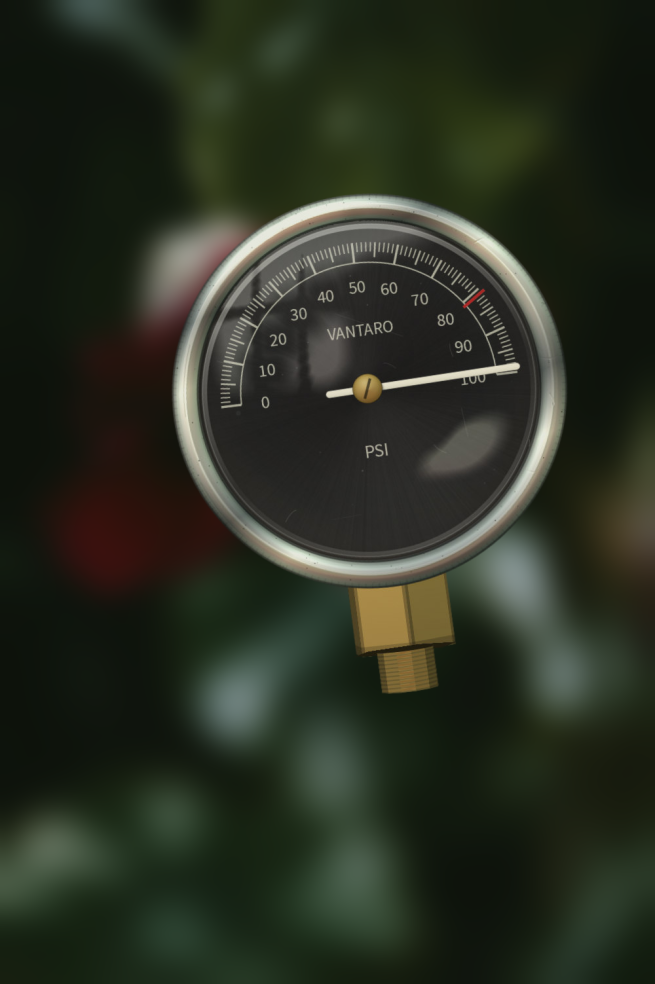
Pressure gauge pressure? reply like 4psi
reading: 99psi
